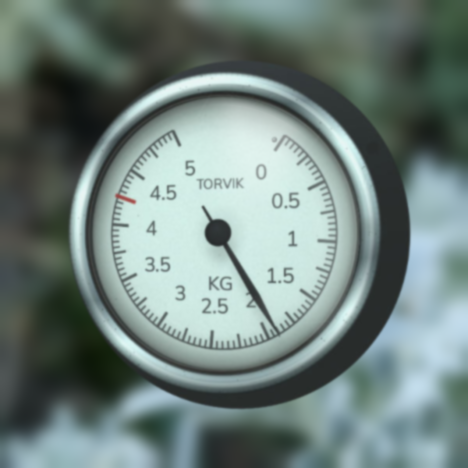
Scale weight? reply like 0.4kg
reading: 1.9kg
